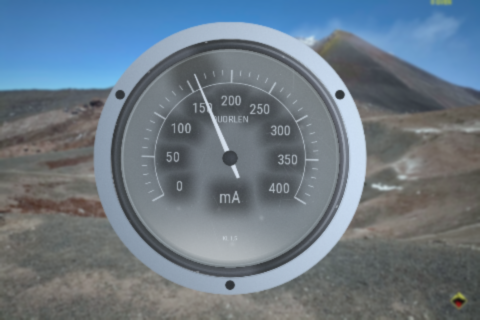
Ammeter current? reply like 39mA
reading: 160mA
